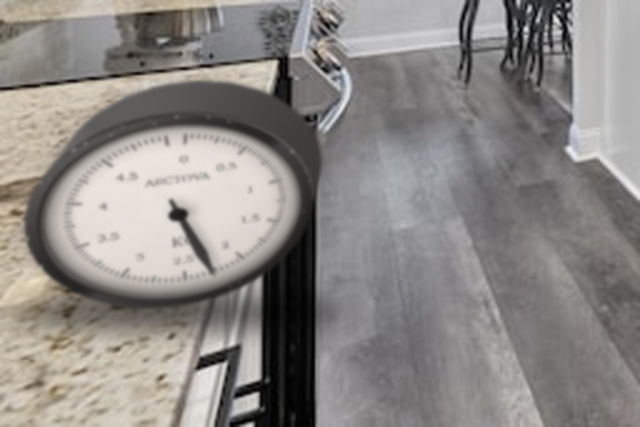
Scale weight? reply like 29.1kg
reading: 2.25kg
